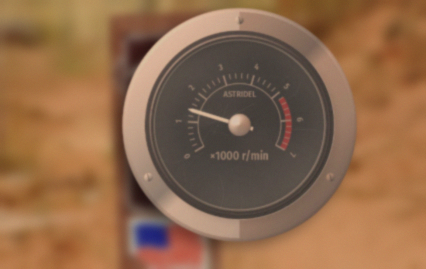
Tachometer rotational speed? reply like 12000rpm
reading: 1400rpm
